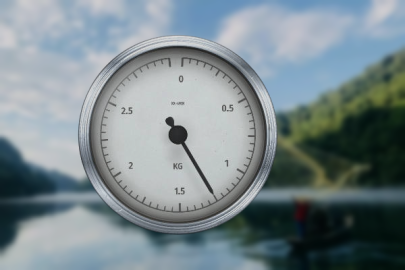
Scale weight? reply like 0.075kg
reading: 1.25kg
